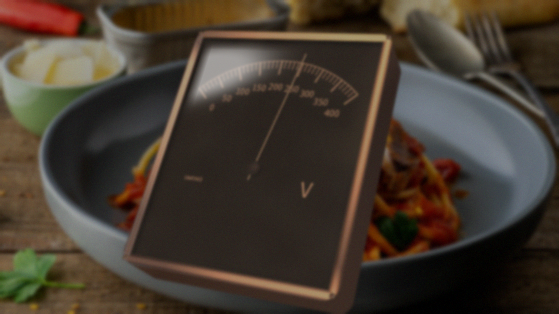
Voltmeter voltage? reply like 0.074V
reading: 250V
